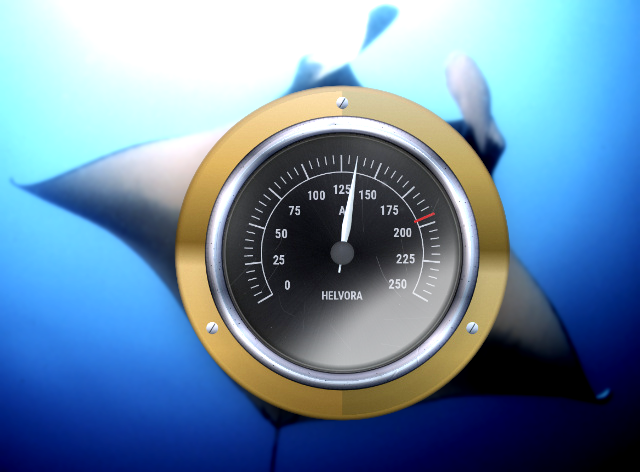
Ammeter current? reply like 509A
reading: 135A
